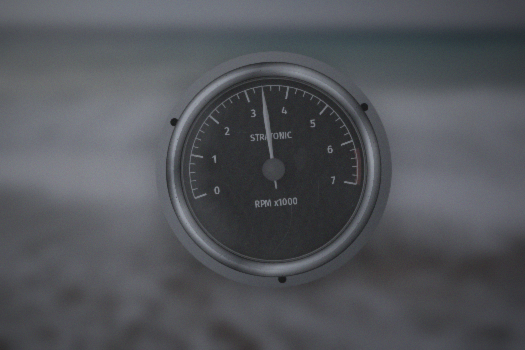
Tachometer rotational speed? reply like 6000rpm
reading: 3400rpm
